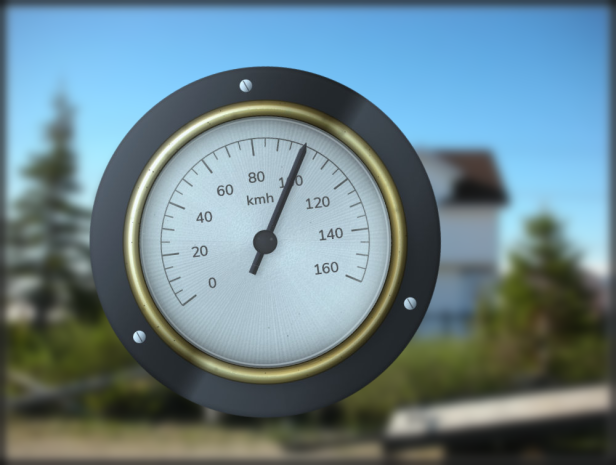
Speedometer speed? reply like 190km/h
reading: 100km/h
